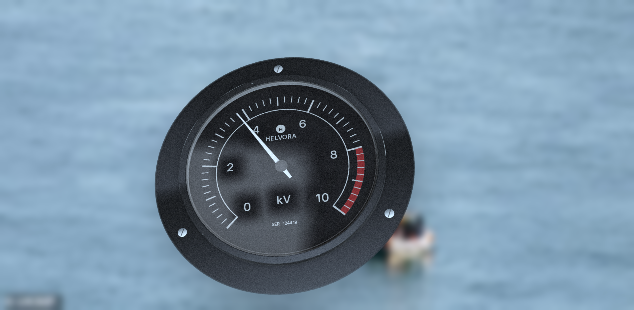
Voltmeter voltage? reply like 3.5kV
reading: 3.8kV
